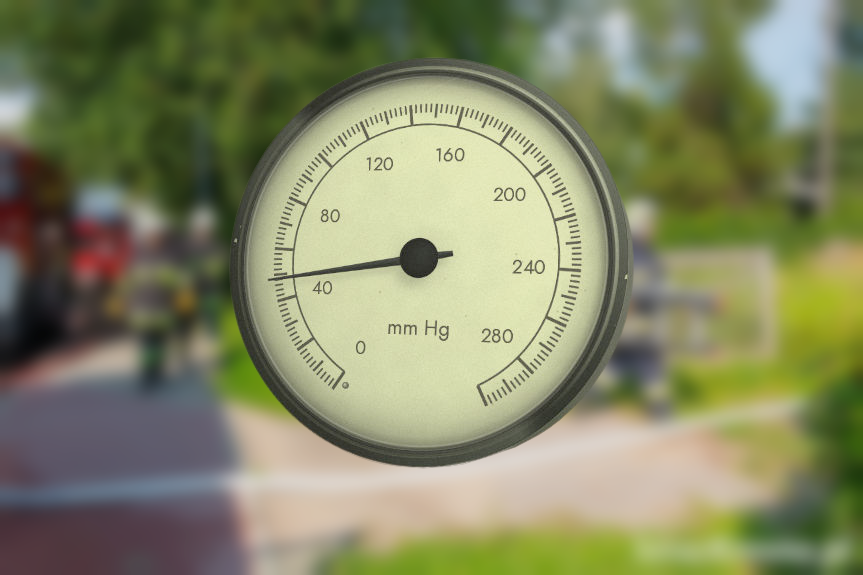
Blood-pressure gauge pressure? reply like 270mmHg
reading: 48mmHg
